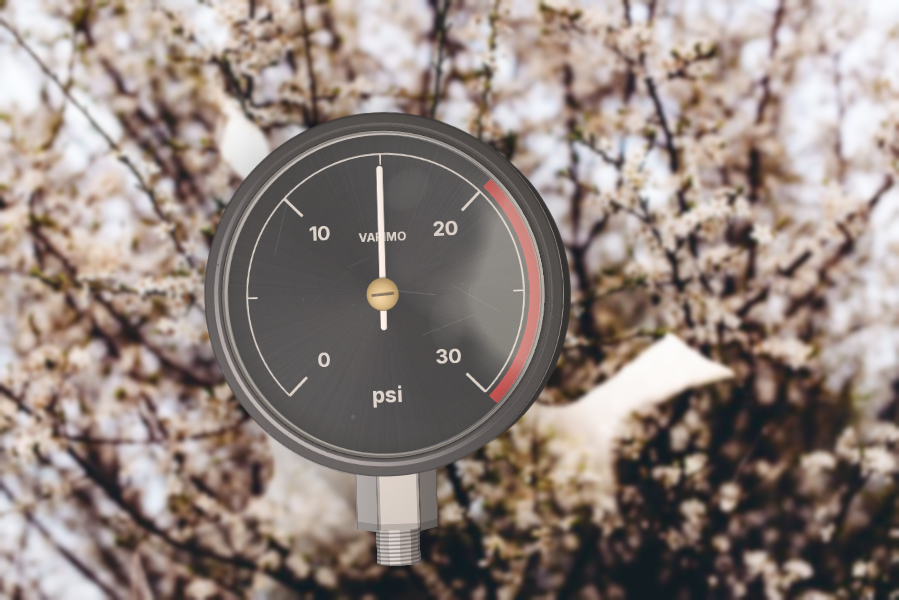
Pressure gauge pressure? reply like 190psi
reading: 15psi
